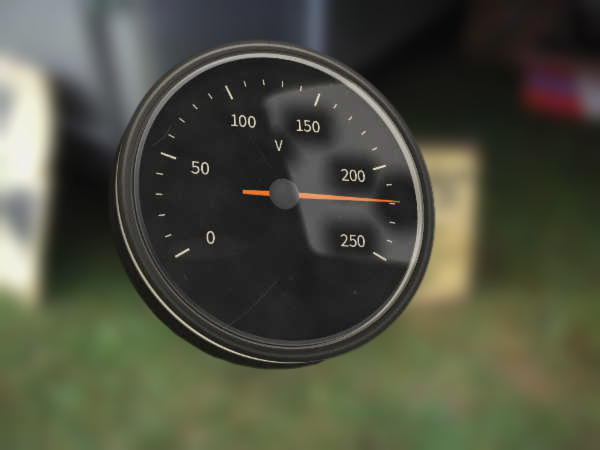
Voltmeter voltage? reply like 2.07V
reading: 220V
